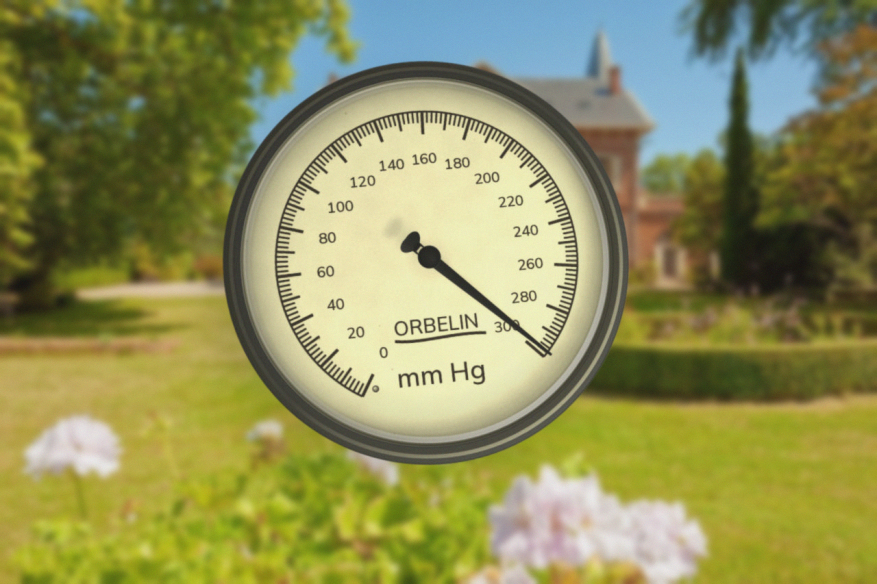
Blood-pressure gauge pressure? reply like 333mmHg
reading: 298mmHg
